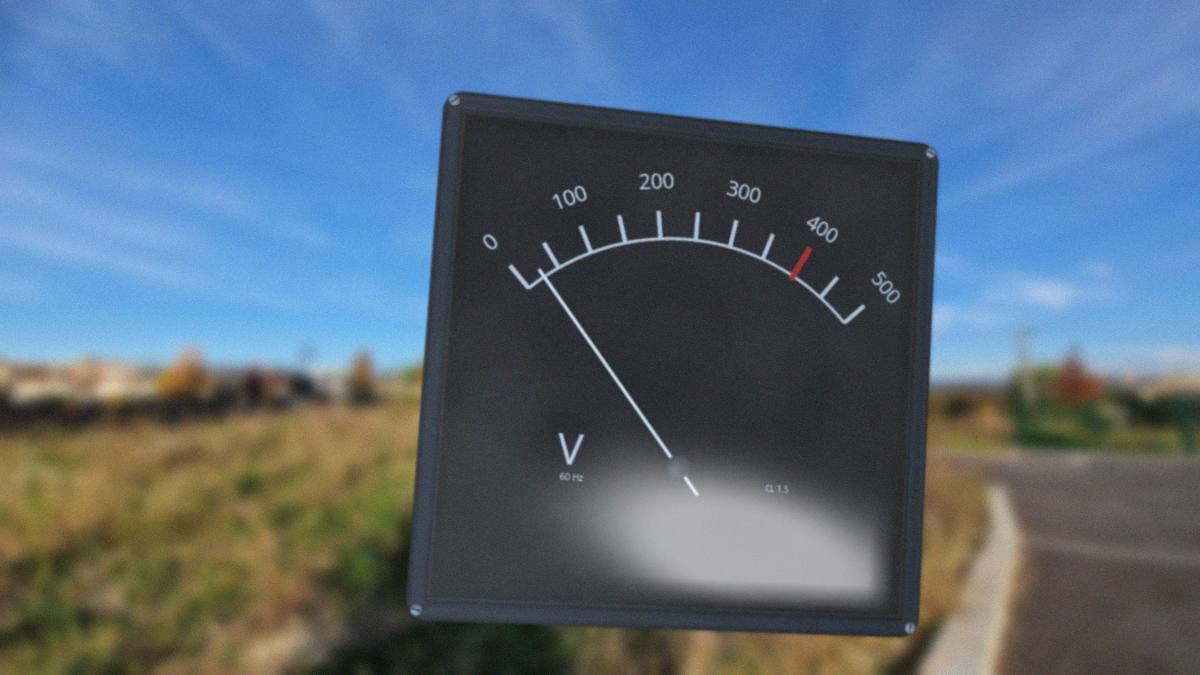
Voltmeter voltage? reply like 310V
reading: 25V
